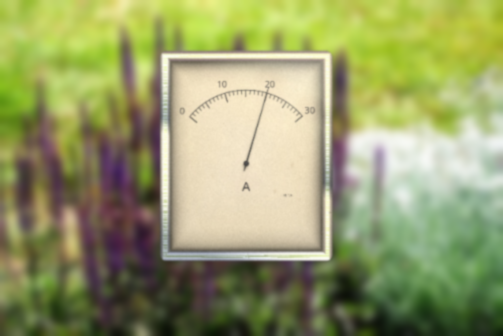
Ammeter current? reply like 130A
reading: 20A
